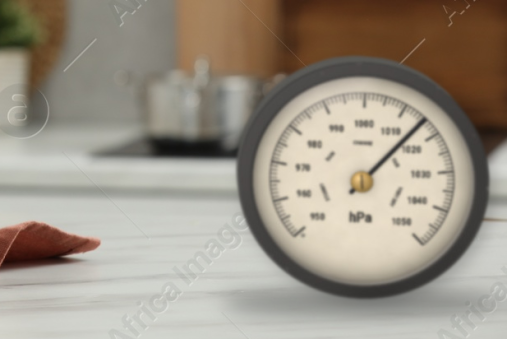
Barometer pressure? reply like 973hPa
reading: 1015hPa
